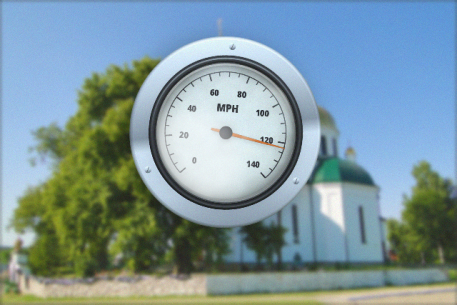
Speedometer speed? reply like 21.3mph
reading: 122.5mph
